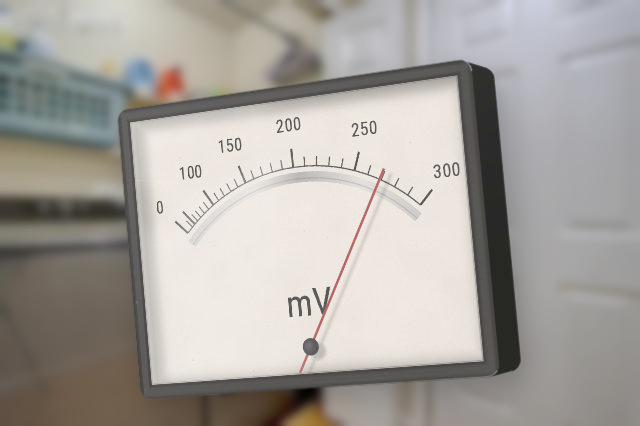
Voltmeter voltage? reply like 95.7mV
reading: 270mV
